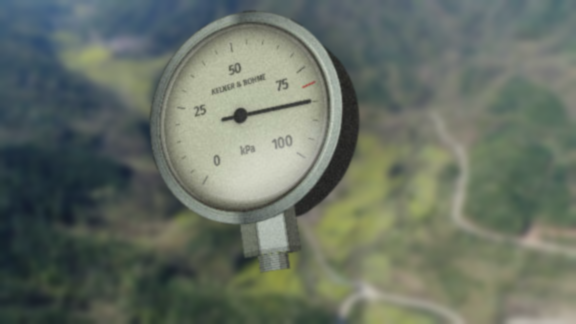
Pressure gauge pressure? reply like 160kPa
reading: 85kPa
